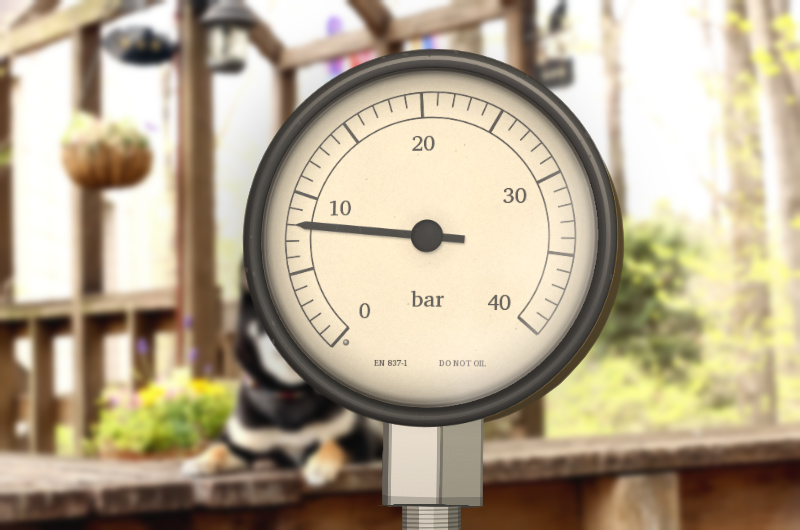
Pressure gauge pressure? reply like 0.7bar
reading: 8bar
